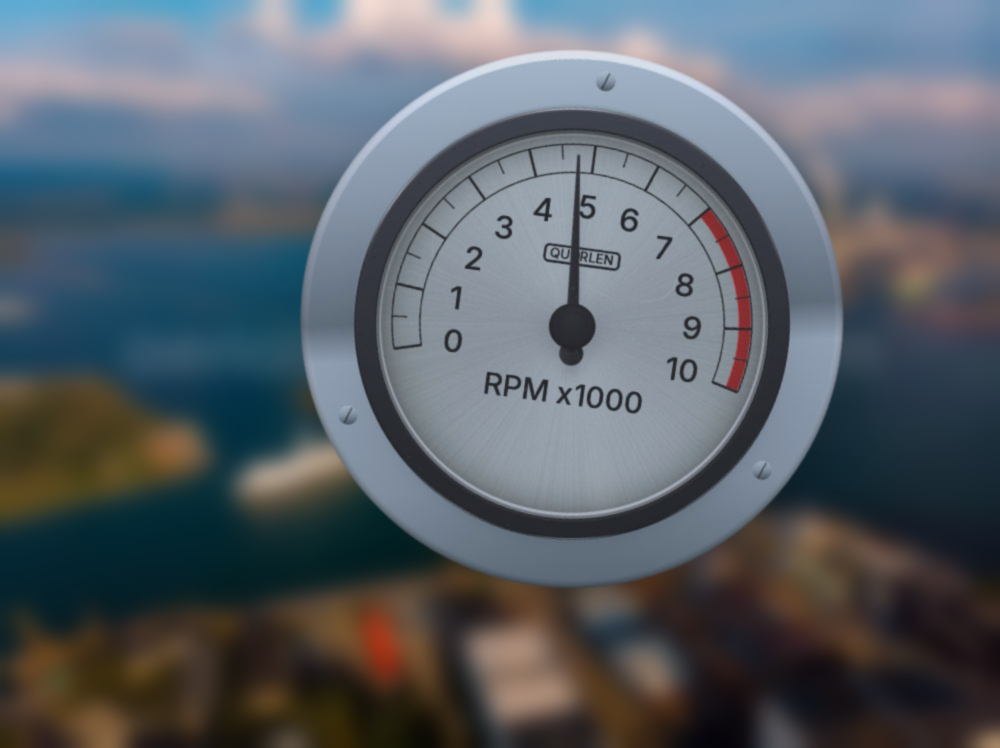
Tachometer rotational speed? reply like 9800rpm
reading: 4750rpm
